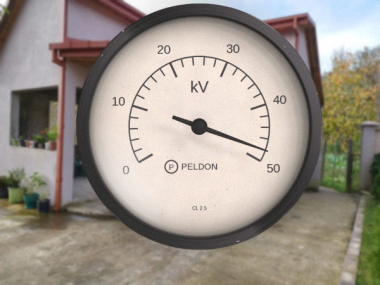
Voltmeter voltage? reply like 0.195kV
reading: 48kV
